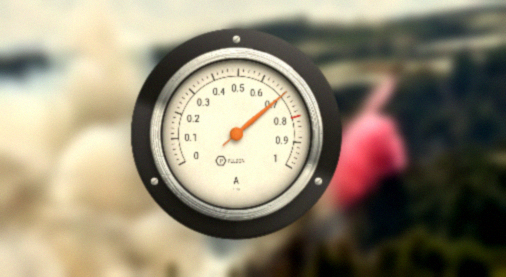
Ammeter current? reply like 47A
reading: 0.7A
